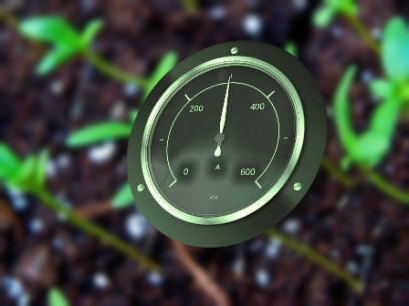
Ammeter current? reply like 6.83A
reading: 300A
